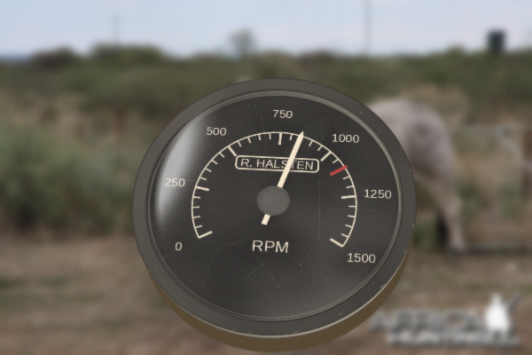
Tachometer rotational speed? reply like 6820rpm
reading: 850rpm
